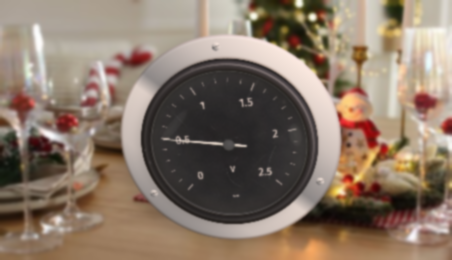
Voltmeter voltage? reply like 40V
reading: 0.5V
